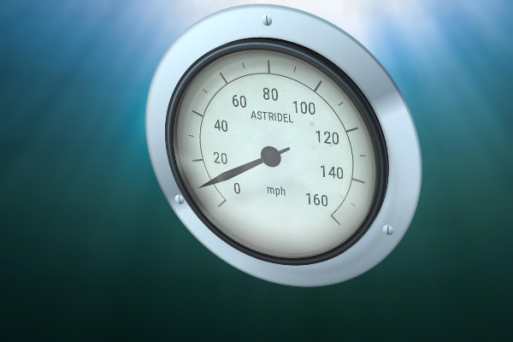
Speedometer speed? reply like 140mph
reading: 10mph
